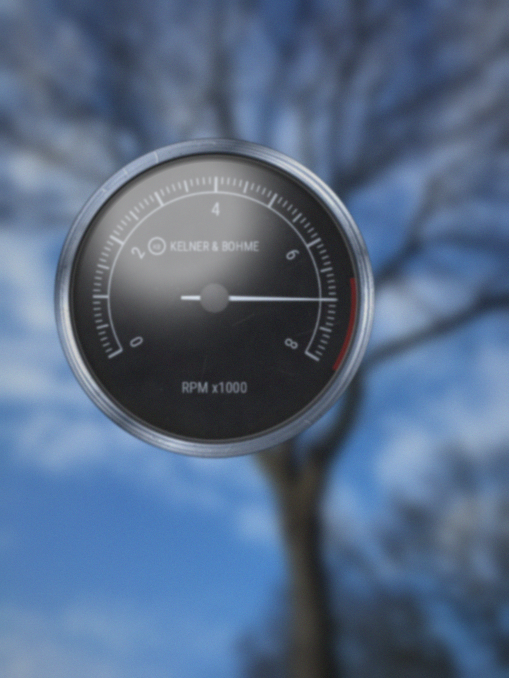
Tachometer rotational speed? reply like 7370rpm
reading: 7000rpm
